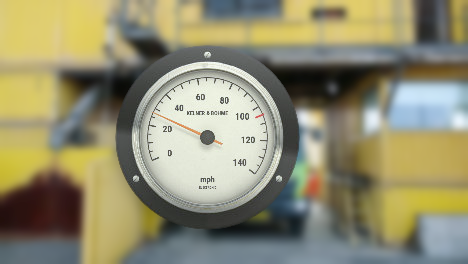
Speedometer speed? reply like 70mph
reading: 27.5mph
